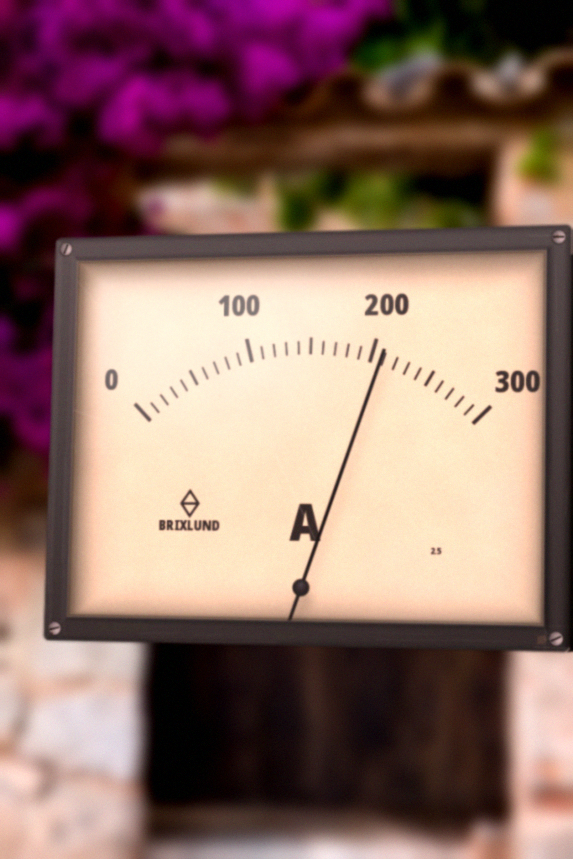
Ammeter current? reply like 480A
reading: 210A
